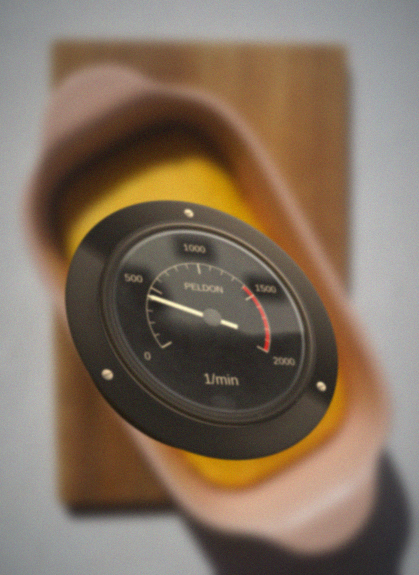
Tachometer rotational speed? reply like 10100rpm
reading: 400rpm
